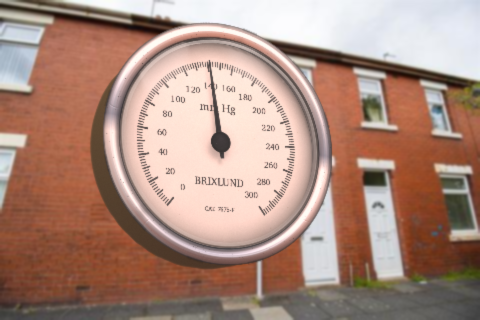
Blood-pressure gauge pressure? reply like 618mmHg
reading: 140mmHg
